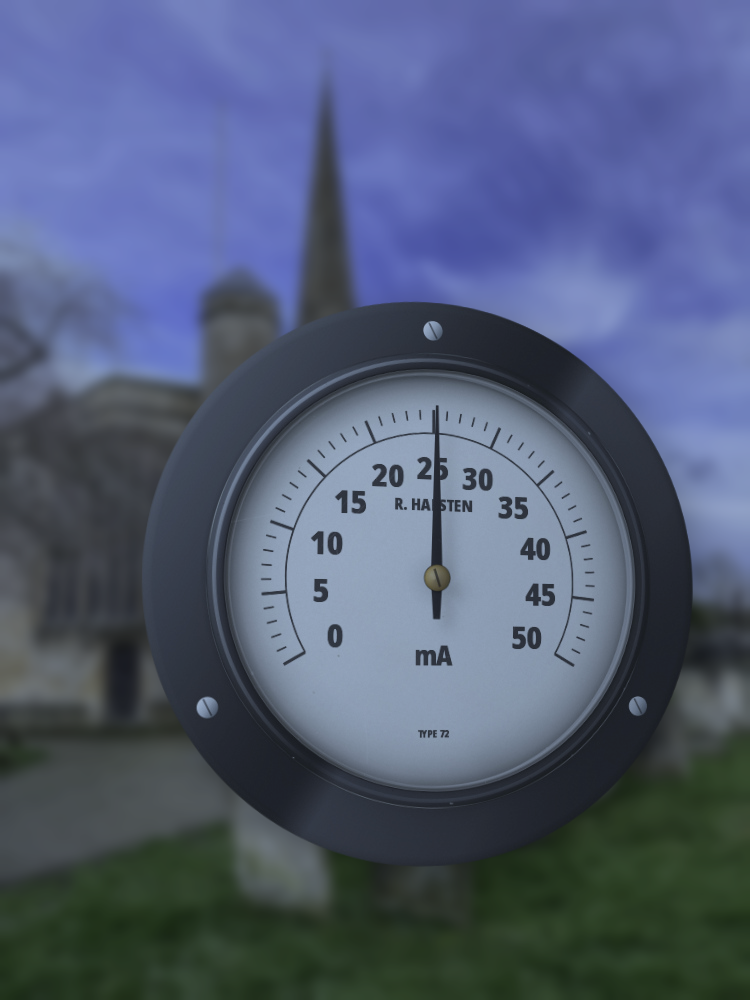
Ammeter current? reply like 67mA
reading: 25mA
